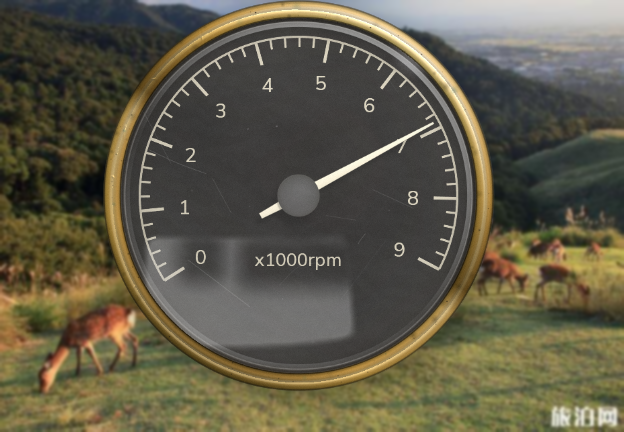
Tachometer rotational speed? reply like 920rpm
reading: 6900rpm
